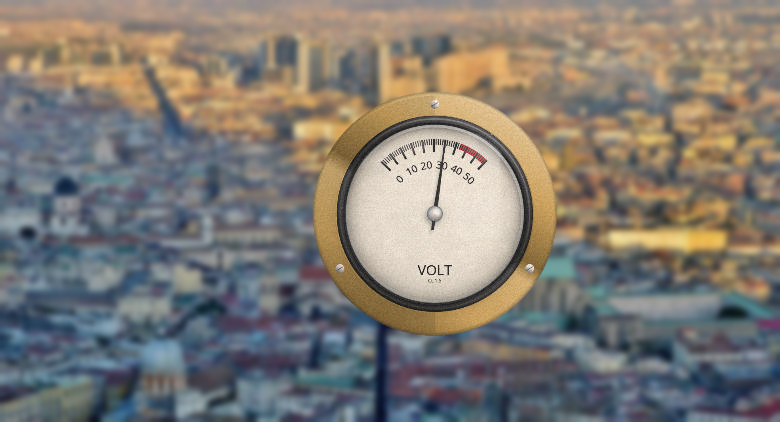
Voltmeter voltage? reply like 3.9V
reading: 30V
